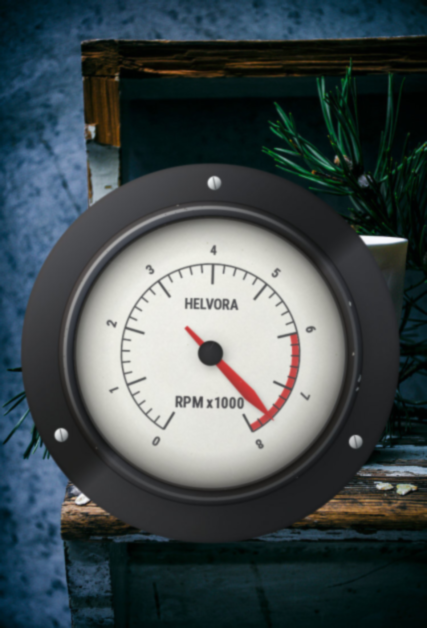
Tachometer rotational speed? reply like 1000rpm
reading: 7600rpm
